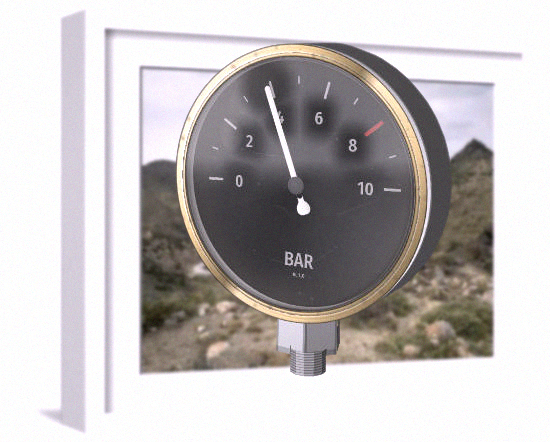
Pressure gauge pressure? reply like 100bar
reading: 4bar
